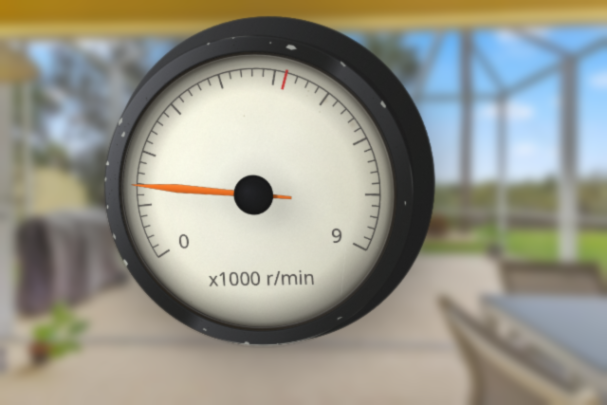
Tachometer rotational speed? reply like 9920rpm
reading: 1400rpm
